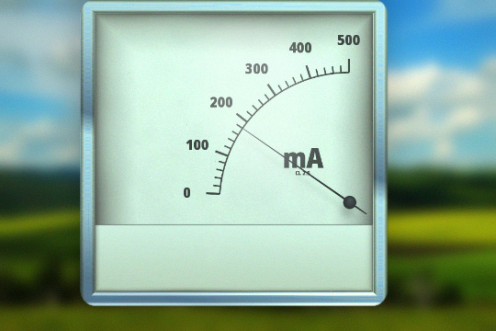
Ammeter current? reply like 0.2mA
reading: 180mA
